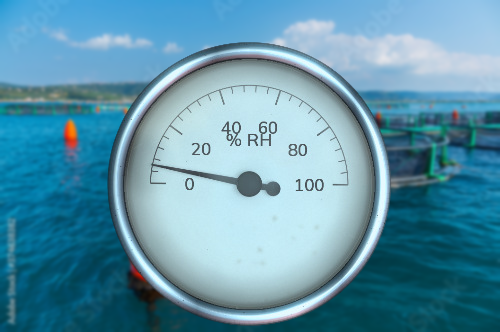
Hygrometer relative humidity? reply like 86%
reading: 6%
